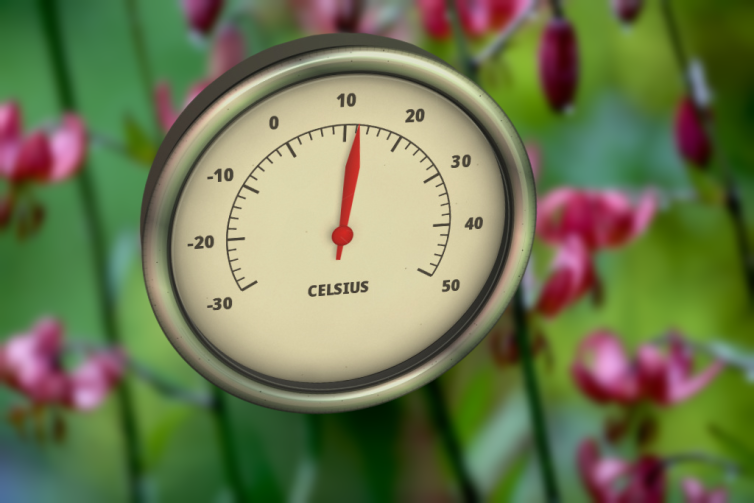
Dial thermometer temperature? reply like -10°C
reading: 12°C
